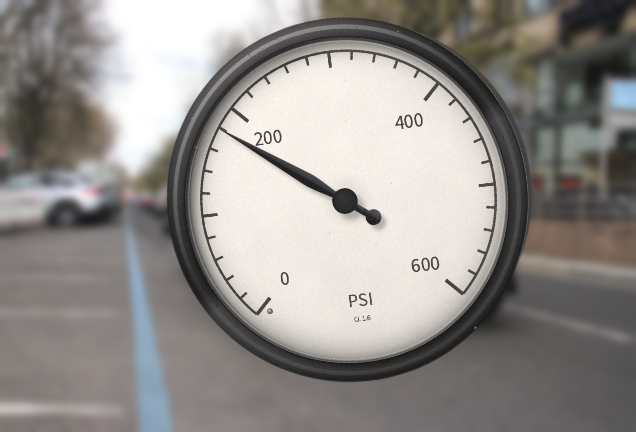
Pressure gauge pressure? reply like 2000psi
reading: 180psi
